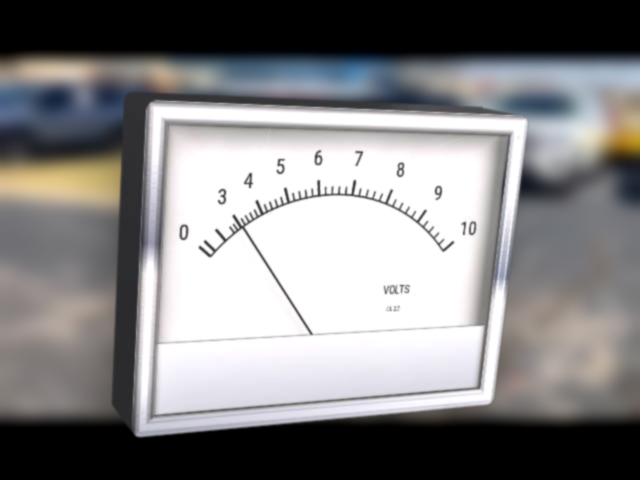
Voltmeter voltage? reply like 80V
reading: 3V
